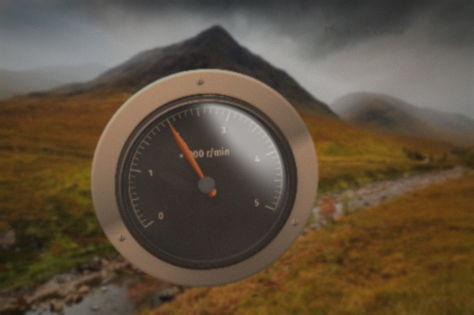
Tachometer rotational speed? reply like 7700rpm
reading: 2000rpm
